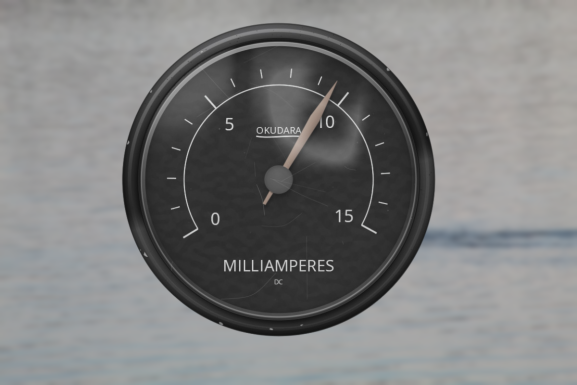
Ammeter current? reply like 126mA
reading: 9.5mA
